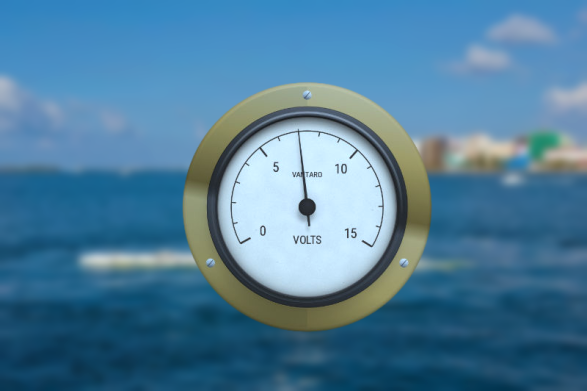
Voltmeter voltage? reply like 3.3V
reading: 7V
